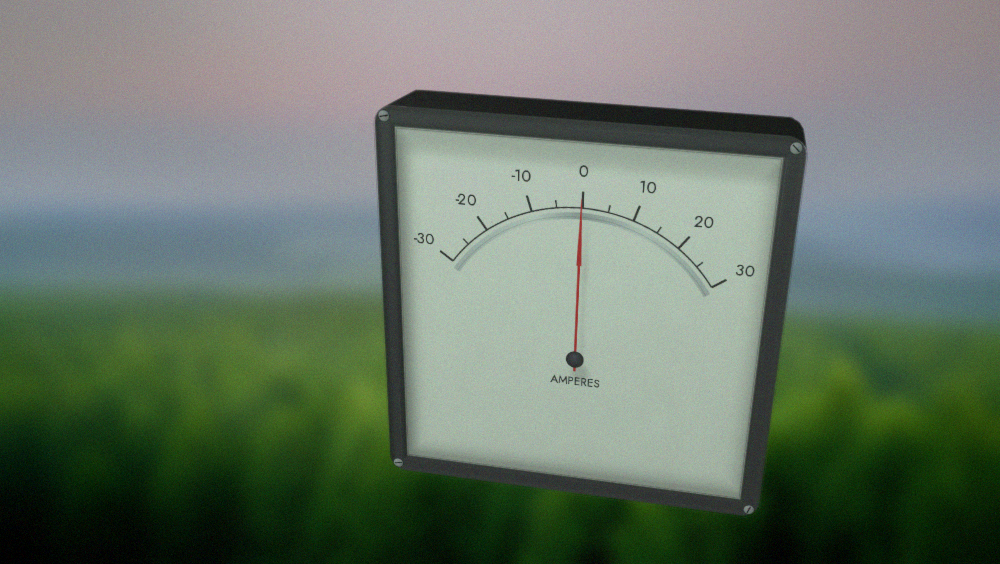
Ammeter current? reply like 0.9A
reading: 0A
